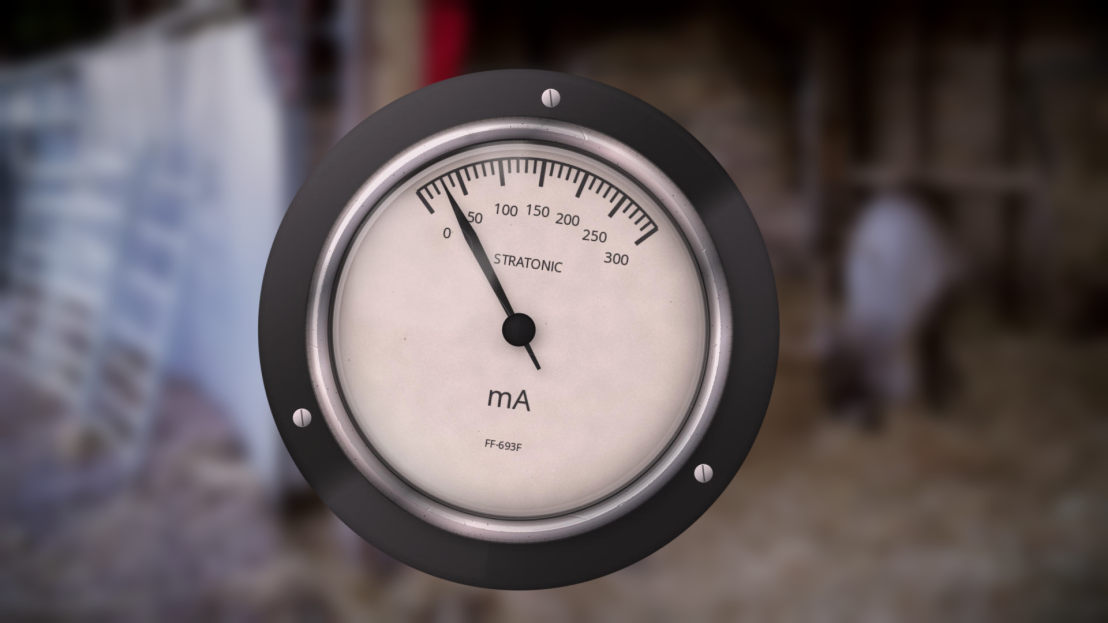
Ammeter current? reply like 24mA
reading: 30mA
